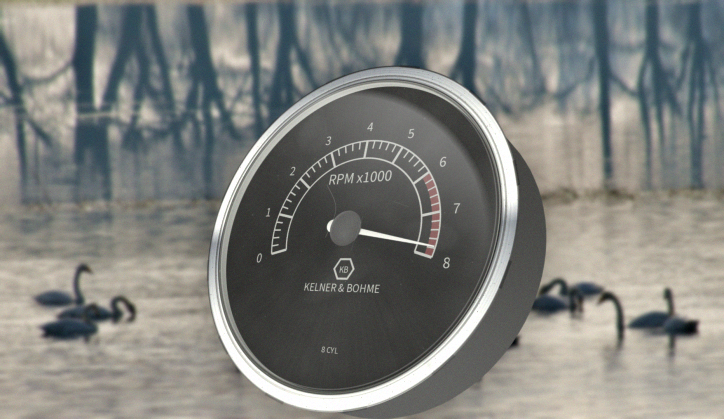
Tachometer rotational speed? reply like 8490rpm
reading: 7800rpm
